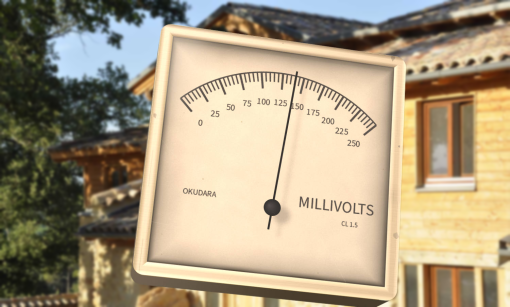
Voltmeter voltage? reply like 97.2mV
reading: 140mV
